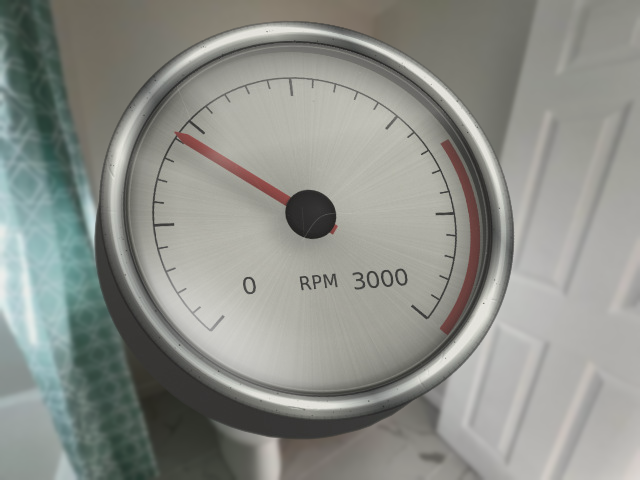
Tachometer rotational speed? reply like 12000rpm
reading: 900rpm
